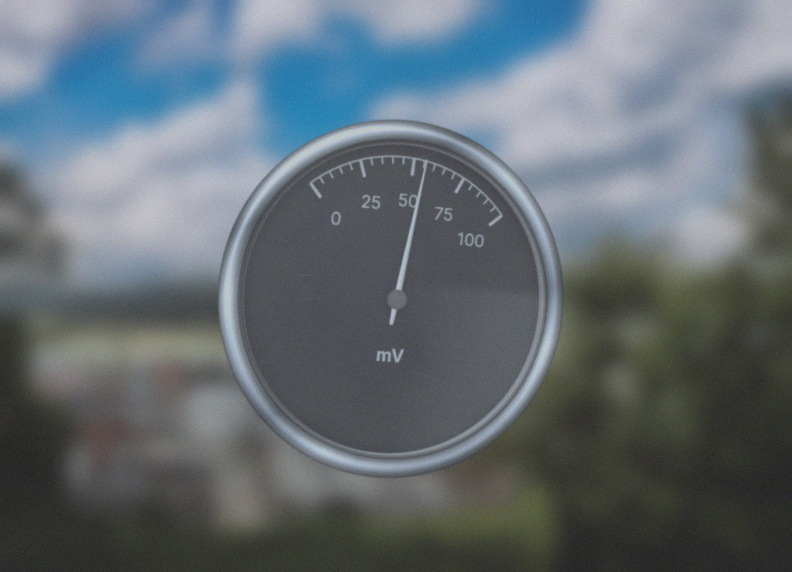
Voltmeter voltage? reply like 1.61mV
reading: 55mV
